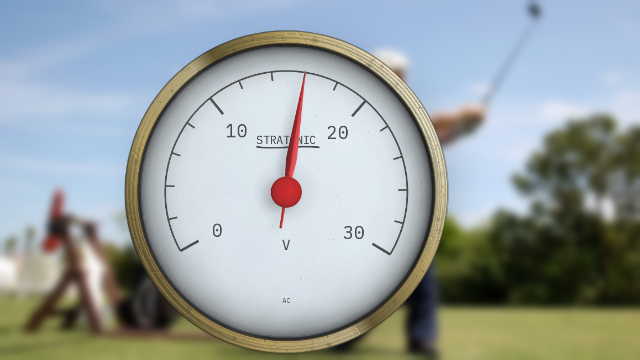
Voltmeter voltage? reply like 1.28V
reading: 16V
